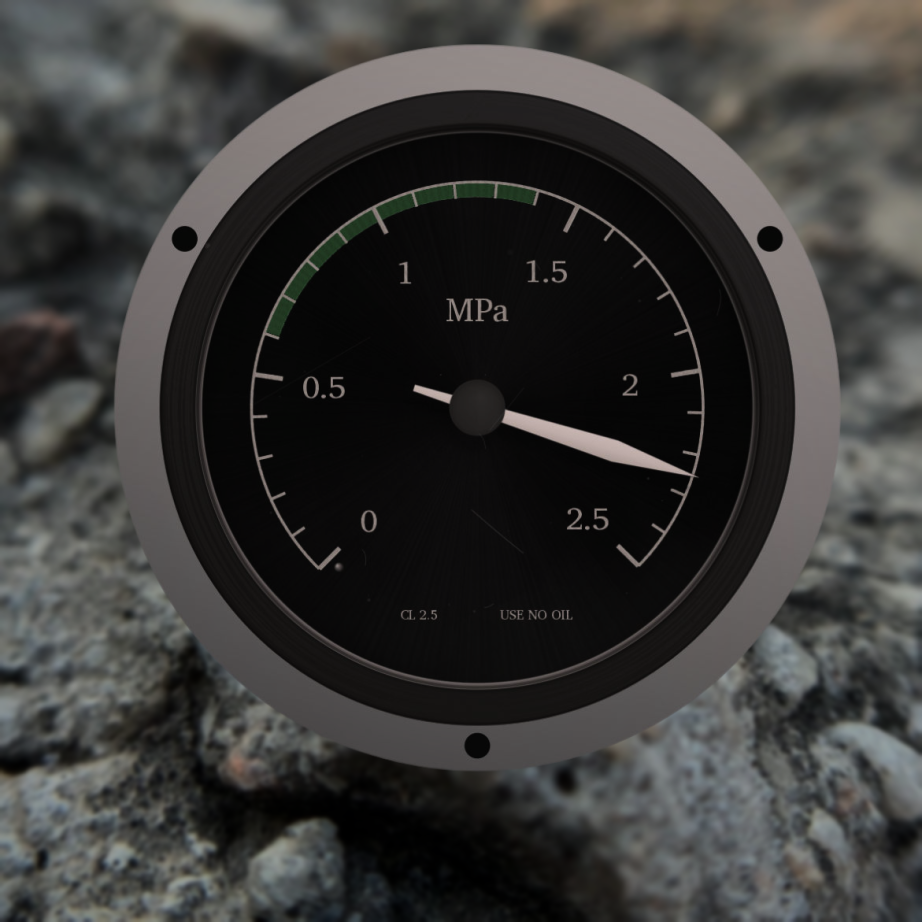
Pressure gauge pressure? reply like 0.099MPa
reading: 2.25MPa
